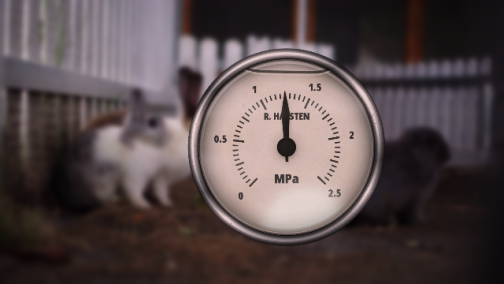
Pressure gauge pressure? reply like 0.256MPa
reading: 1.25MPa
